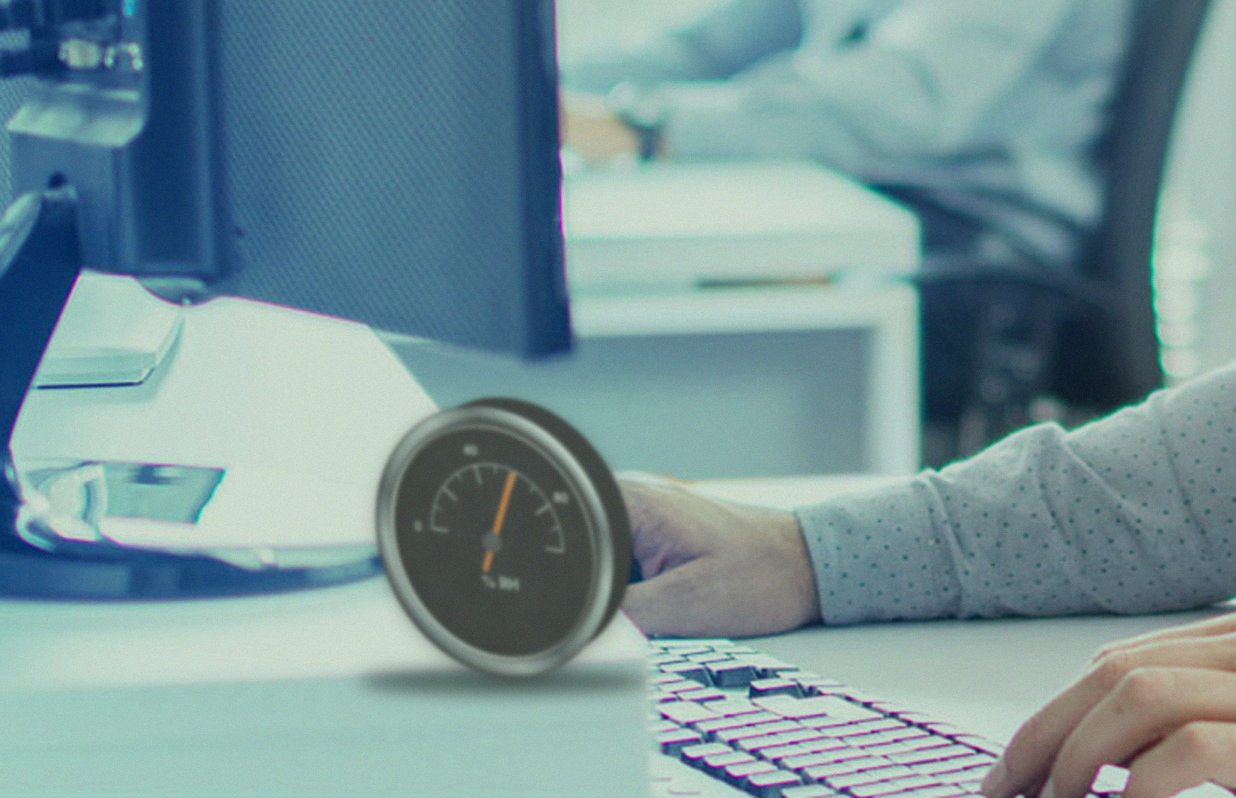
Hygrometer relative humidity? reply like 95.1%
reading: 60%
